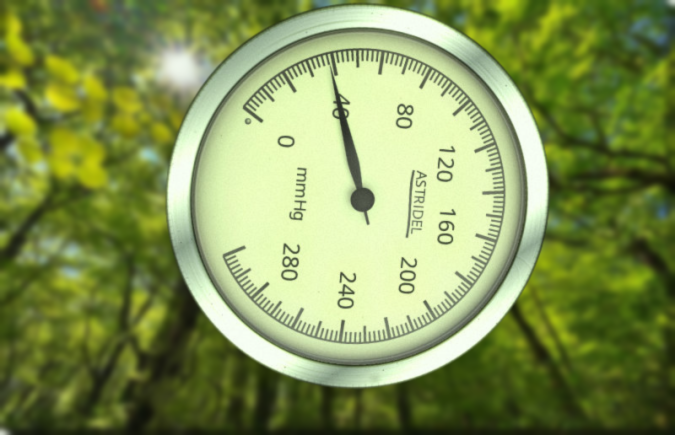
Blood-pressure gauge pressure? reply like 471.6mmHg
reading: 38mmHg
